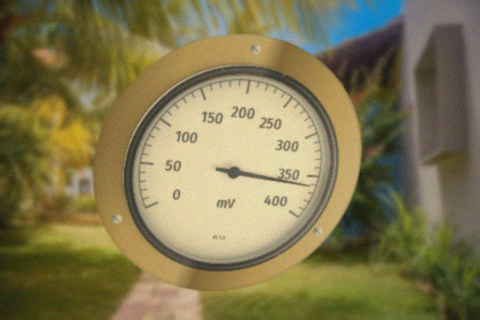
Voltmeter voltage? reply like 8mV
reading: 360mV
